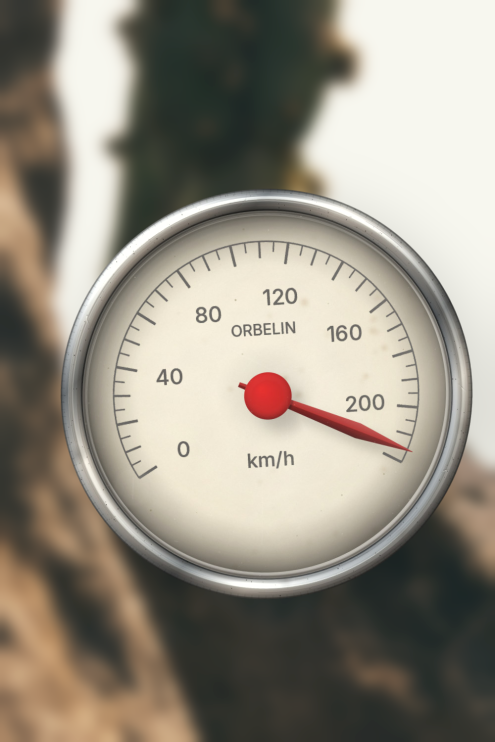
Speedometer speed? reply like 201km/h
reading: 215km/h
